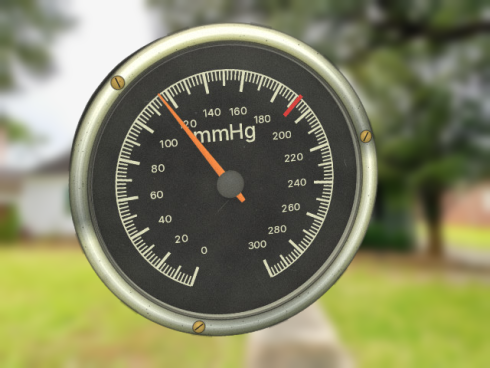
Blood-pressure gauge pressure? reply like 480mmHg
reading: 116mmHg
